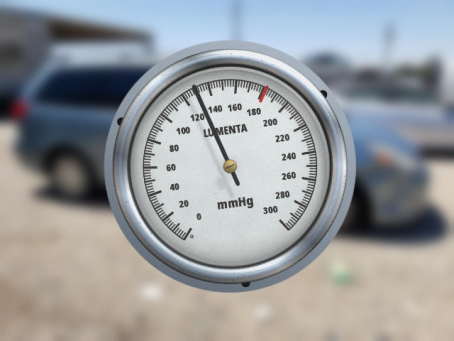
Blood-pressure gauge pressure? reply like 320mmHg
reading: 130mmHg
